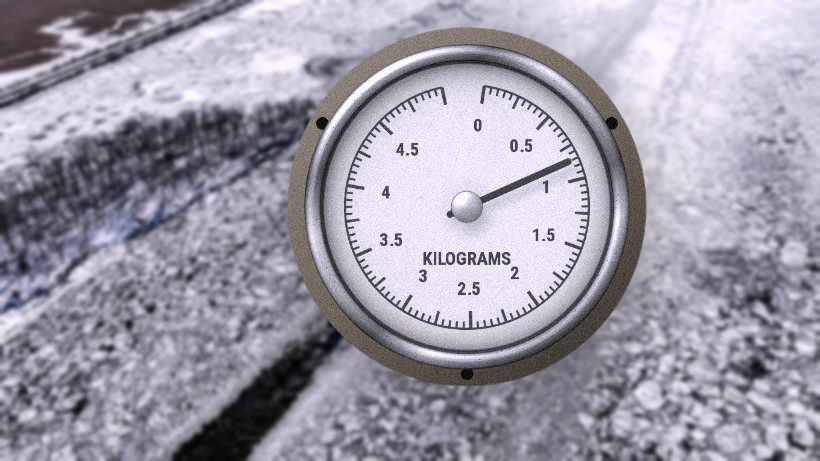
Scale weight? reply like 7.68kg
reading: 0.85kg
